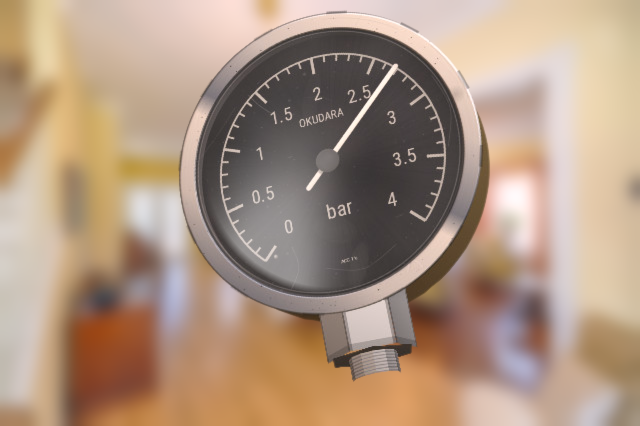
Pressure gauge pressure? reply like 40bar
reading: 2.7bar
